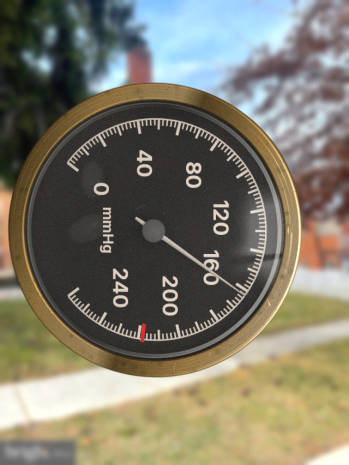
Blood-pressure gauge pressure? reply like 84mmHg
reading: 162mmHg
